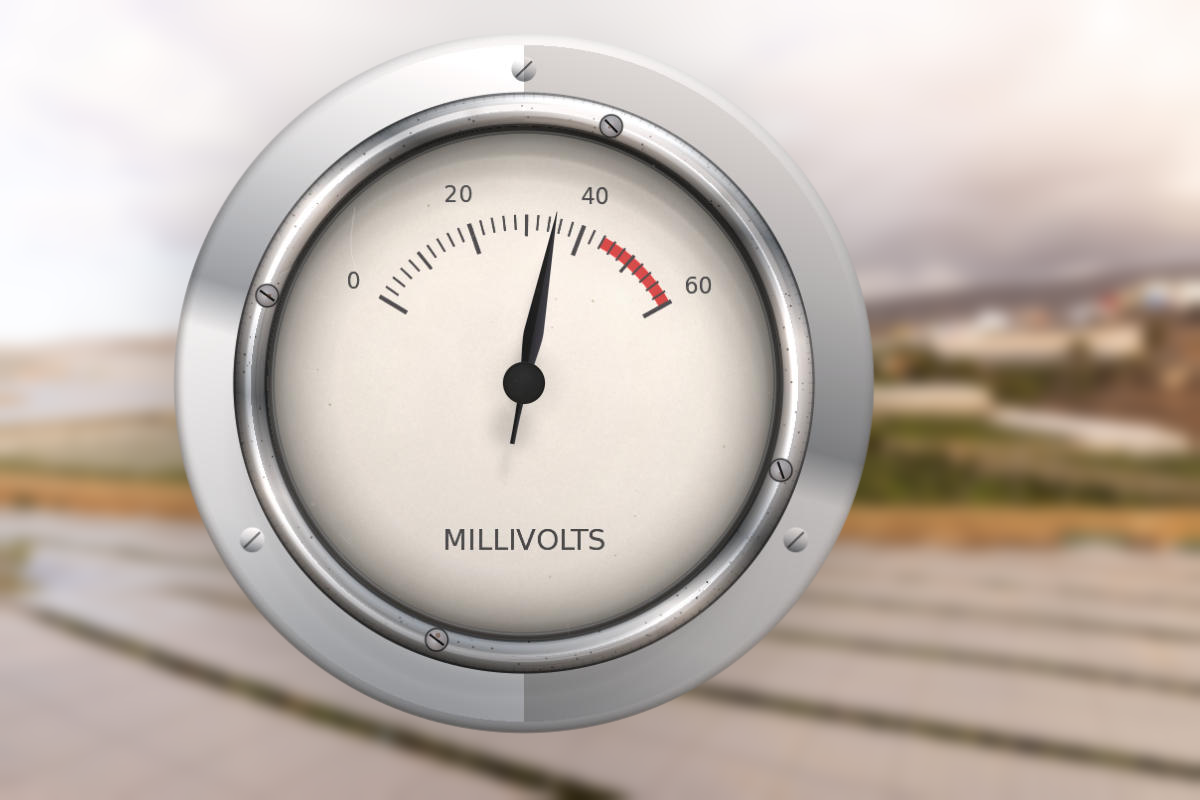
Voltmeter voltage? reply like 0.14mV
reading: 35mV
